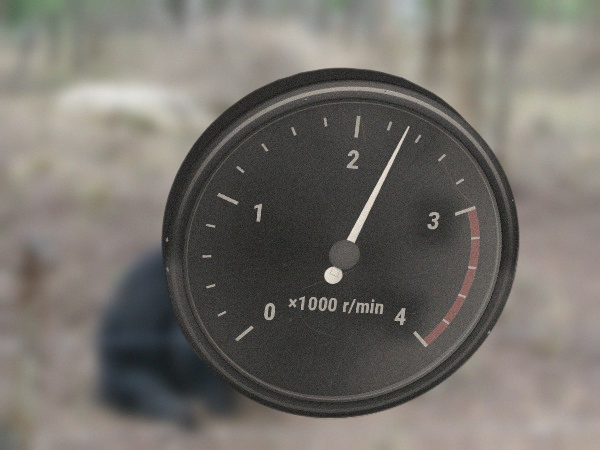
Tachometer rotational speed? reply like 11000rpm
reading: 2300rpm
